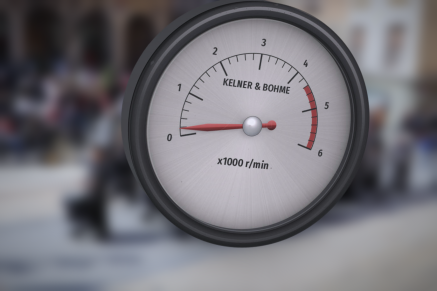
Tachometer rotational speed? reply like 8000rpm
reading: 200rpm
